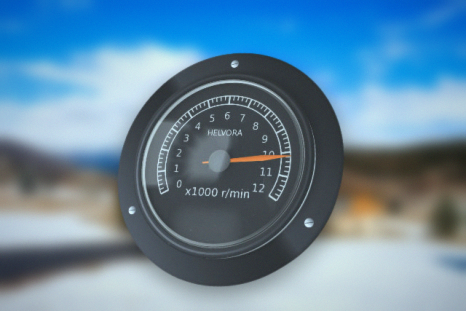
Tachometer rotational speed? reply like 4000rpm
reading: 10200rpm
